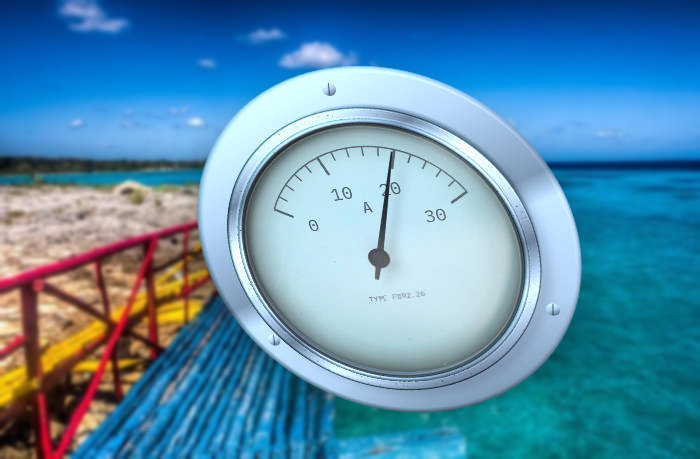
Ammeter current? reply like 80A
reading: 20A
